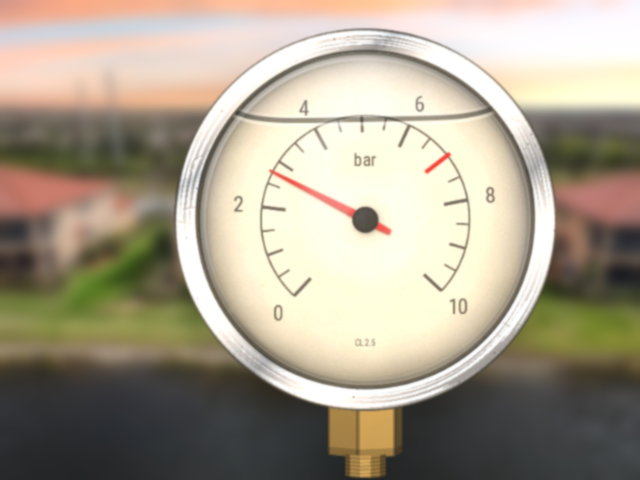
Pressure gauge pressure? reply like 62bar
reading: 2.75bar
